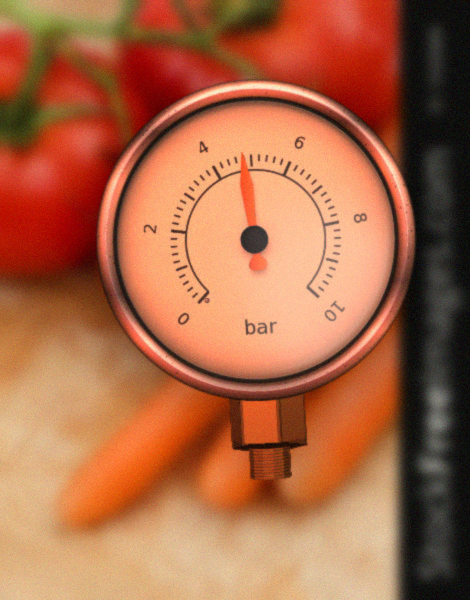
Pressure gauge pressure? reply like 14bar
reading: 4.8bar
